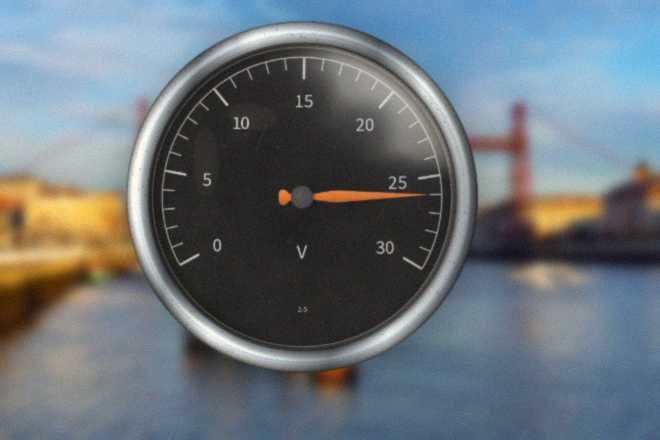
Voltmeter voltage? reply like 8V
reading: 26V
